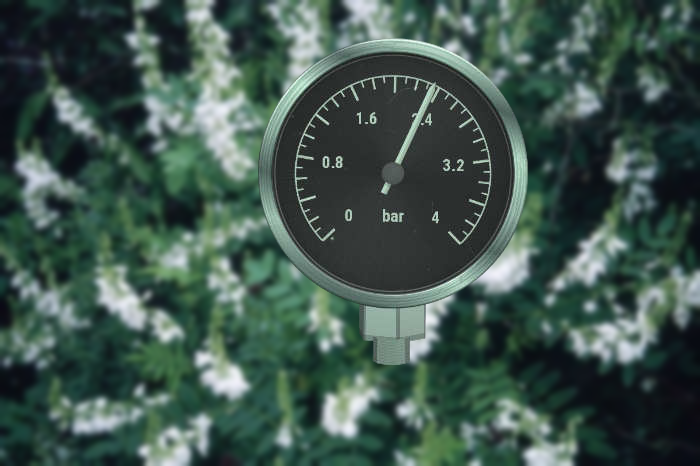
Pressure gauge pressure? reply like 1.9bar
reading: 2.35bar
